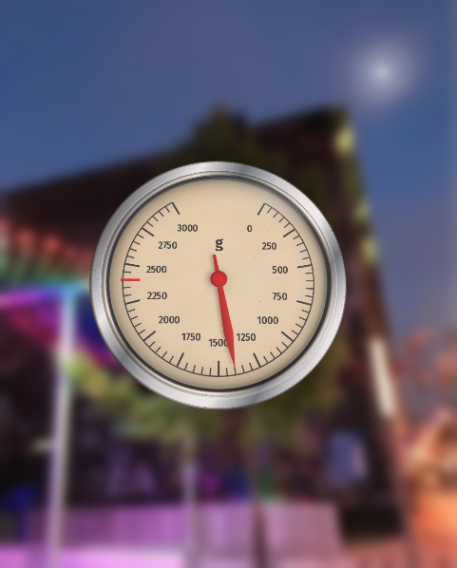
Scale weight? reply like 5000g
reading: 1400g
